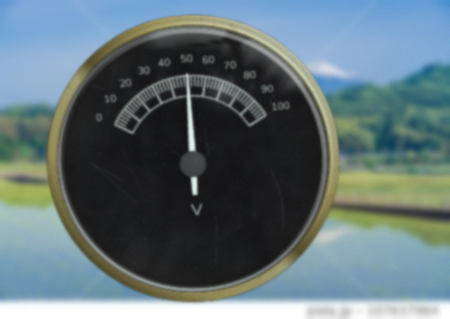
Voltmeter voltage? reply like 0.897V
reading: 50V
